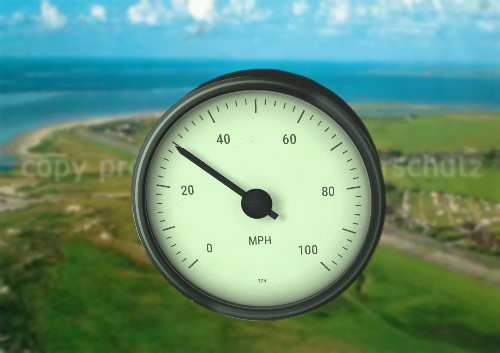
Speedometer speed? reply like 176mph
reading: 30mph
